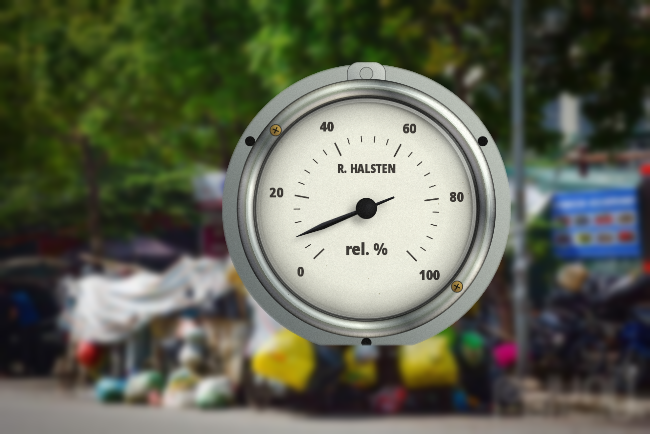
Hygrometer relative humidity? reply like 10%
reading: 8%
